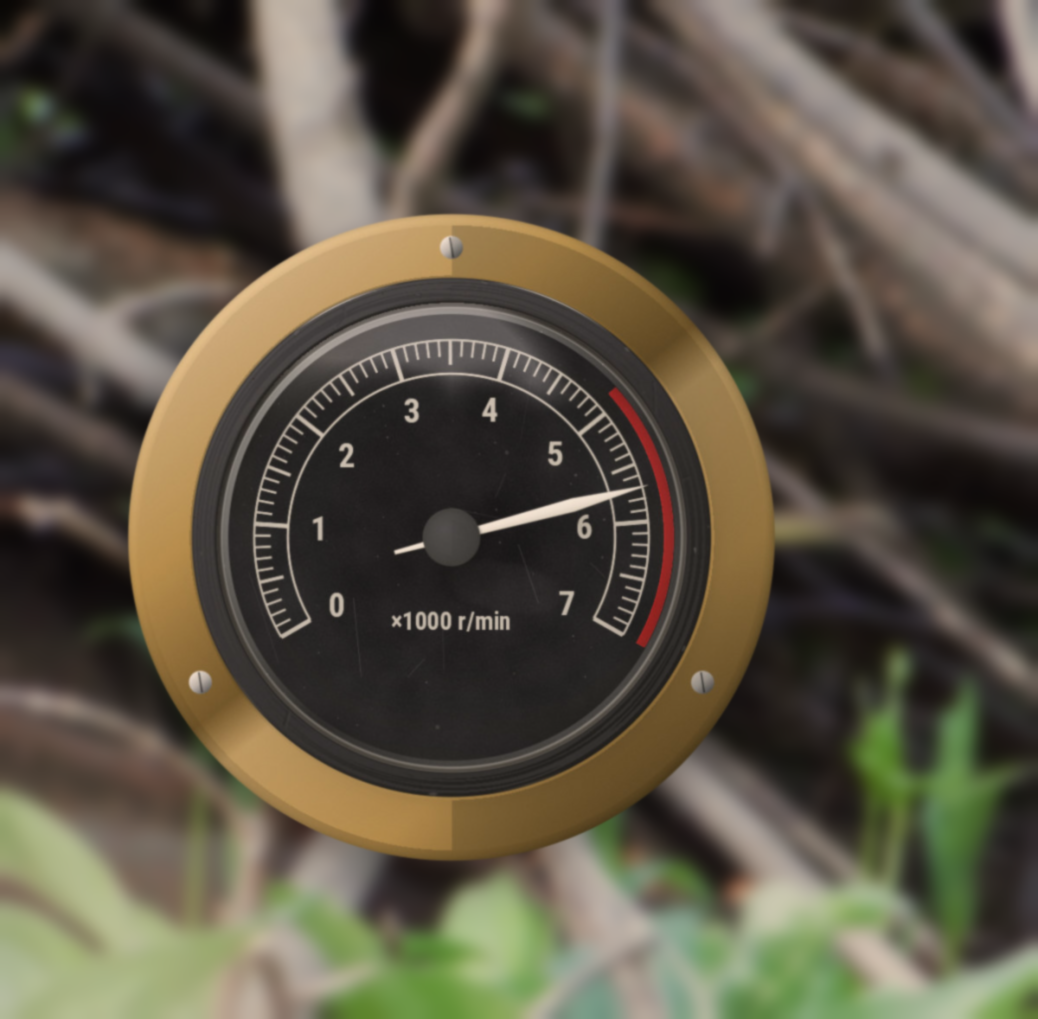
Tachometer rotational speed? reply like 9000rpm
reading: 5700rpm
